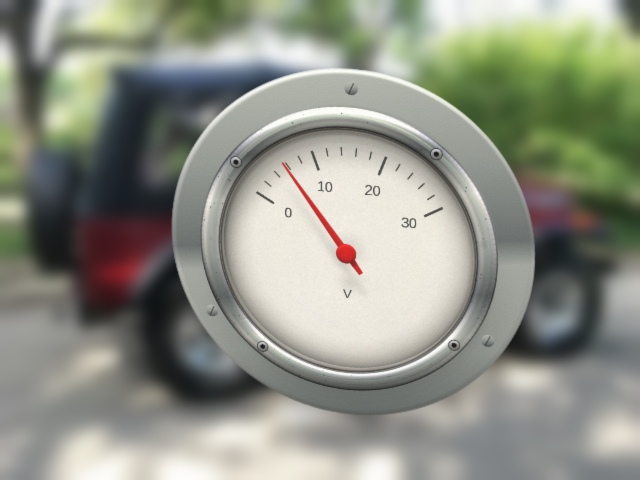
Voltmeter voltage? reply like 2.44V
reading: 6V
